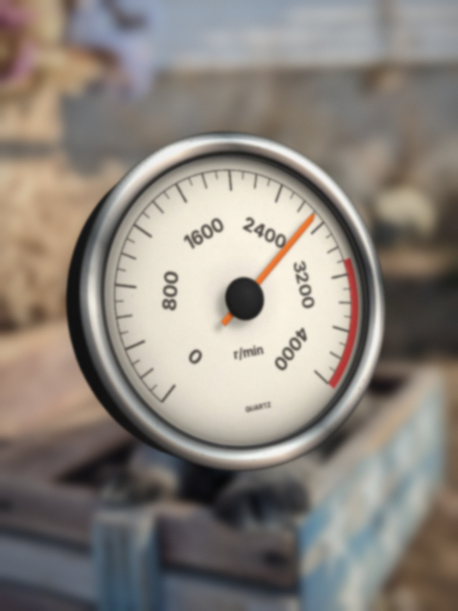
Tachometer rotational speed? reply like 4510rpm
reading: 2700rpm
